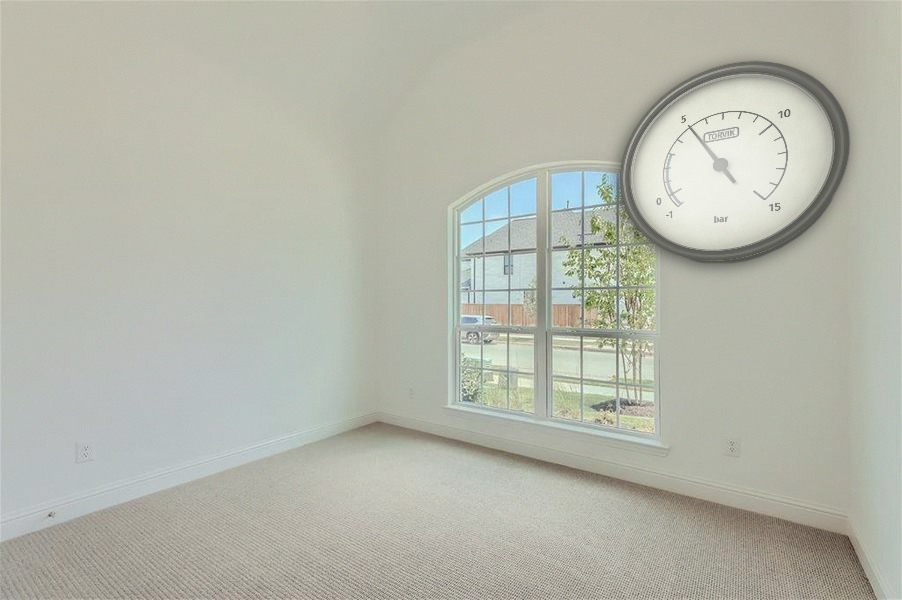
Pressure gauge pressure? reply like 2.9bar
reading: 5bar
